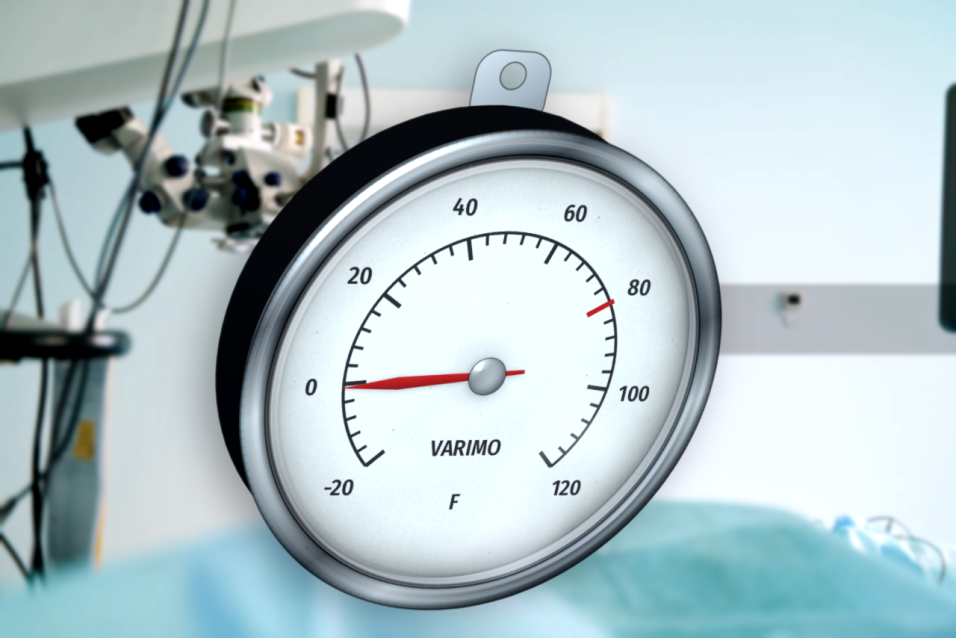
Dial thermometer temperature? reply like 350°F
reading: 0°F
